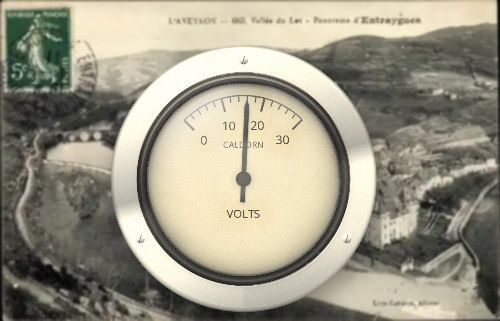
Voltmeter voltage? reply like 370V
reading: 16V
